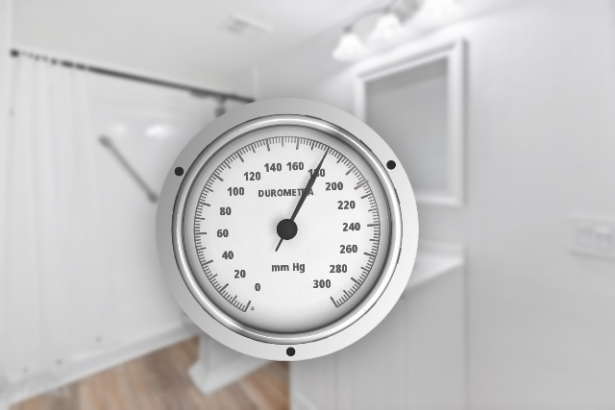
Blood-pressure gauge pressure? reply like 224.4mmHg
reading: 180mmHg
